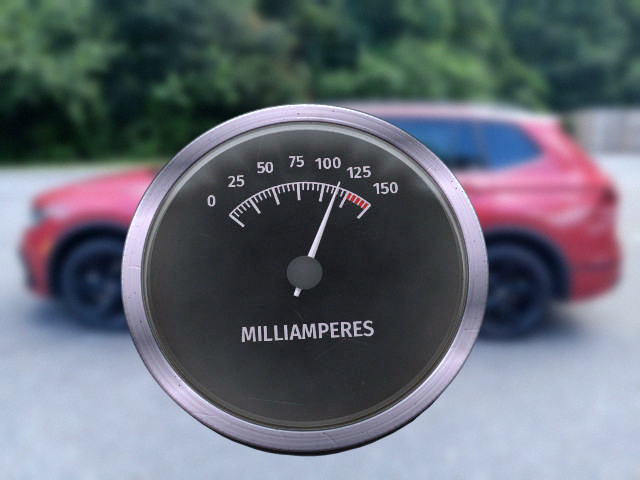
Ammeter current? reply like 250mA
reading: 115mA
